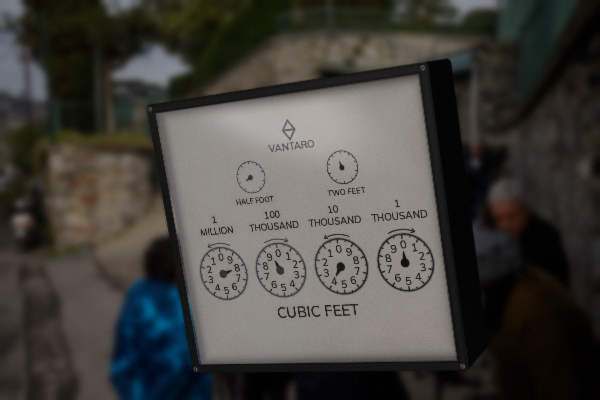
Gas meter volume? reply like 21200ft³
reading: 794000ft³
